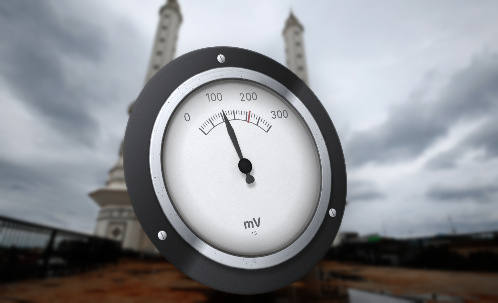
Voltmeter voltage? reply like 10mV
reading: 100mV
